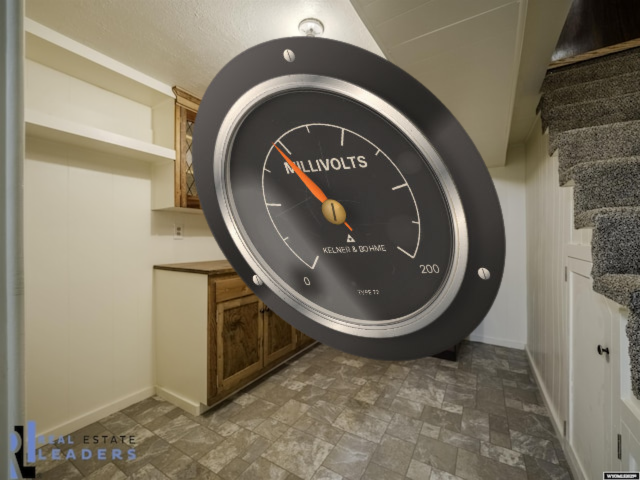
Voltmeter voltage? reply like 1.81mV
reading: 80mV
